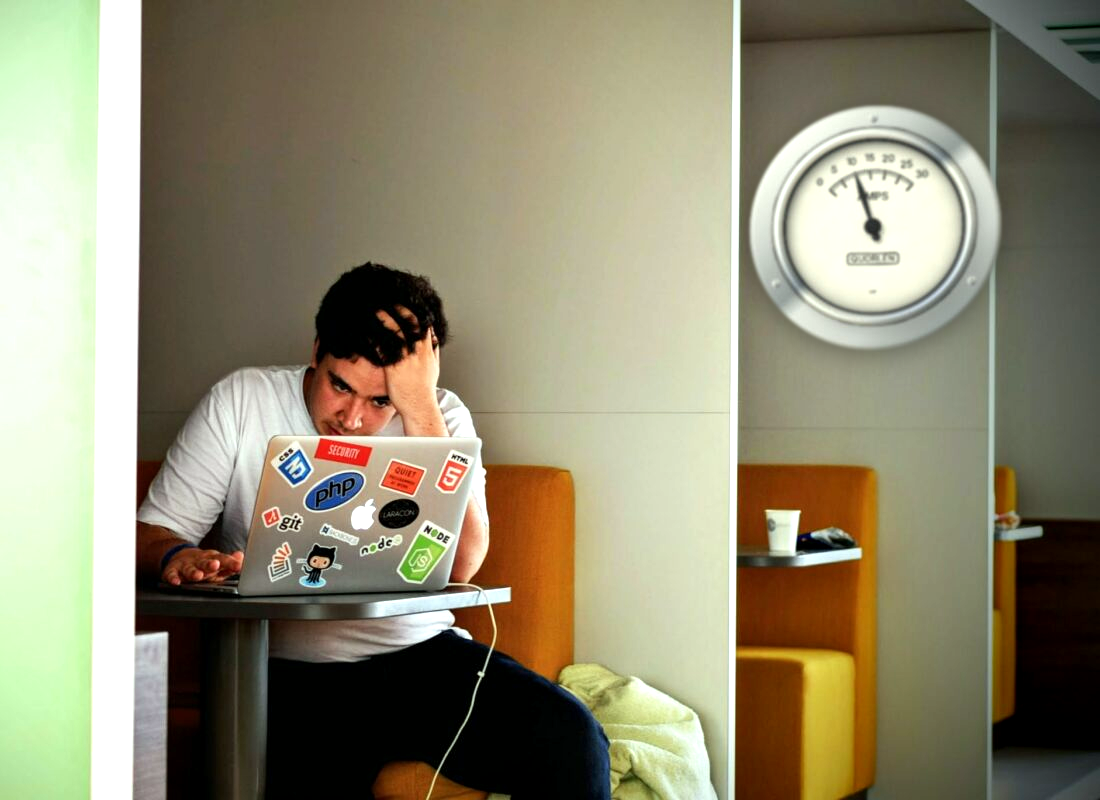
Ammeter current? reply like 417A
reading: 10A
